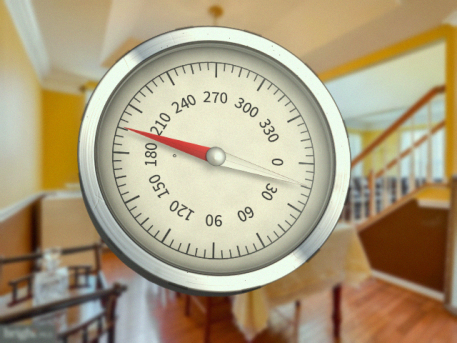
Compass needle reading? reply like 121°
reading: 195°
